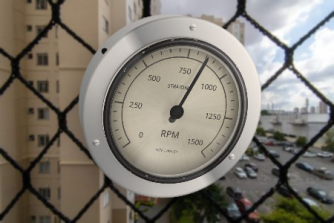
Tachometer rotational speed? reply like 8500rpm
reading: 850rpm
